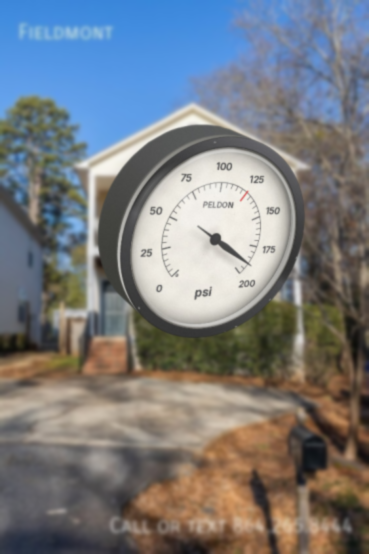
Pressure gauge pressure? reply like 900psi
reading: 190psi
